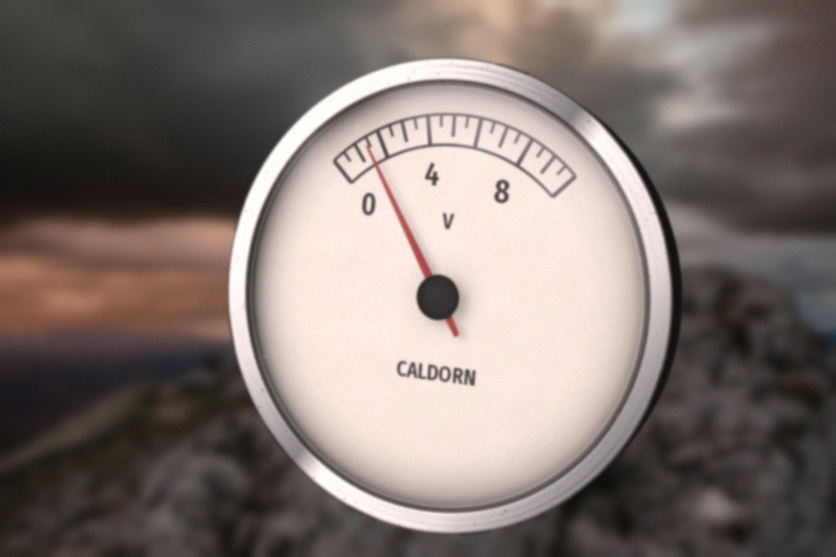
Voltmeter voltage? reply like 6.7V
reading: 1.5V
